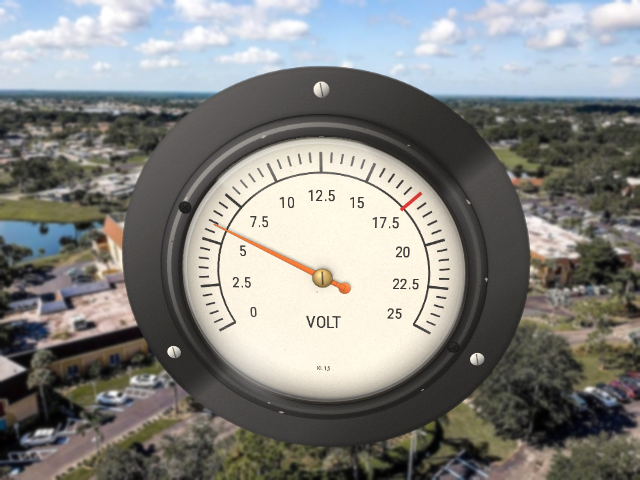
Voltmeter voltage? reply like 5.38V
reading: 6V
